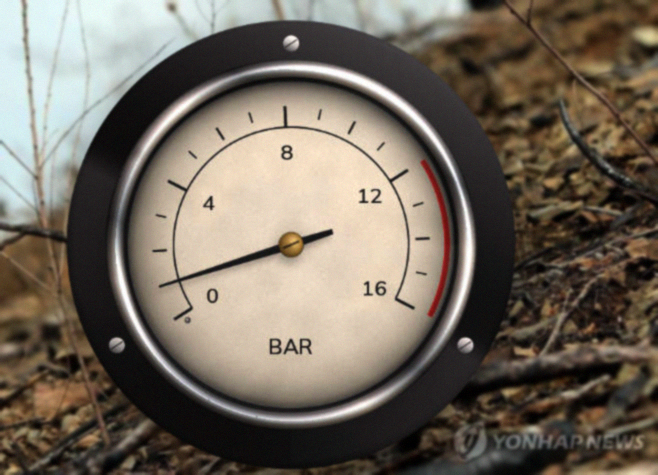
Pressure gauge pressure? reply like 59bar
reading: 1bar
